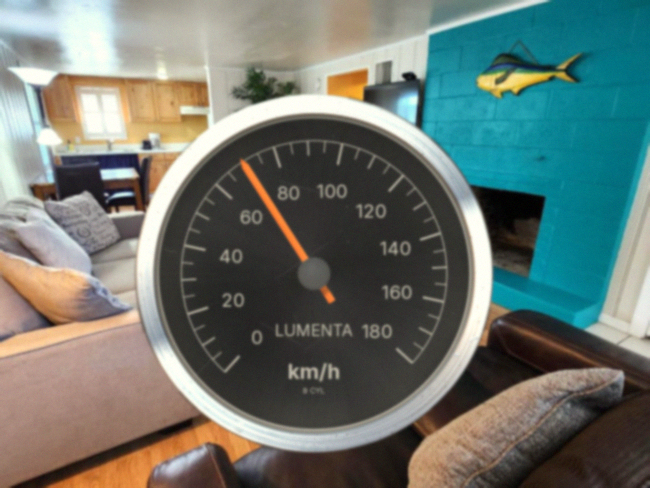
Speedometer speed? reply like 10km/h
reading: 70km/h
